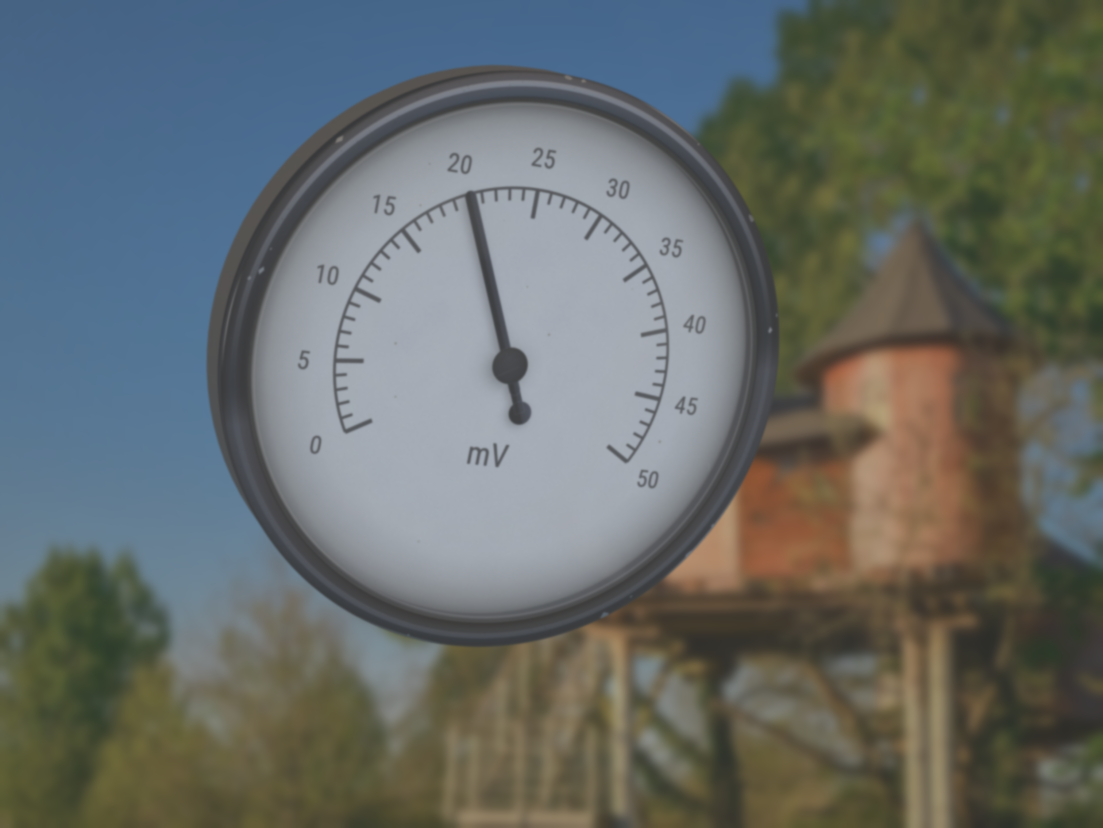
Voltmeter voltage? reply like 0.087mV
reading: 20mV
